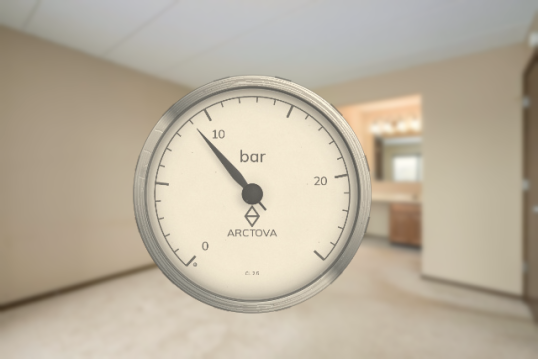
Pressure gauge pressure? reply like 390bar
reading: 9bar
